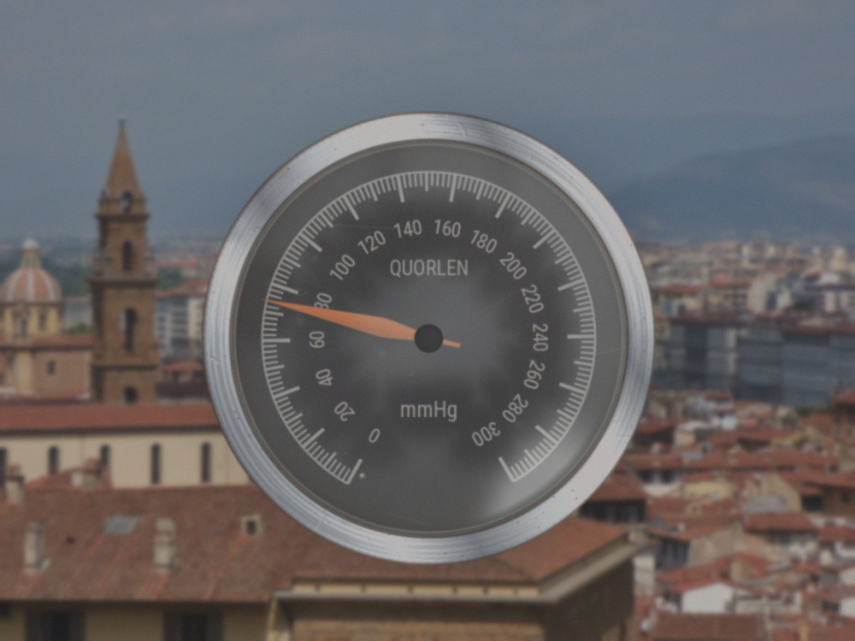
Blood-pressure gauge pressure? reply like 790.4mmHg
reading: 74mmHg
